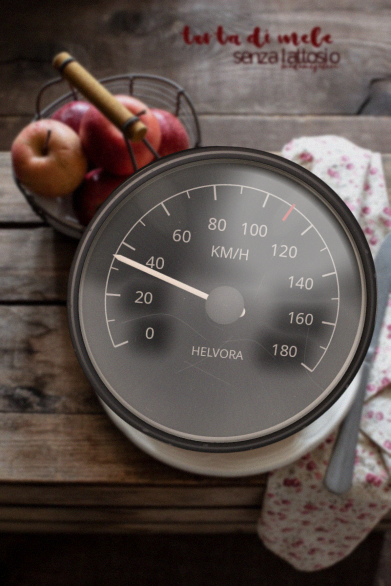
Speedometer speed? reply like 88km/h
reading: 35km/h
